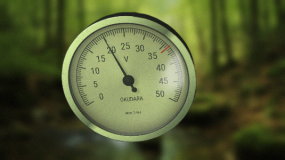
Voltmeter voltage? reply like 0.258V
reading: 20V
